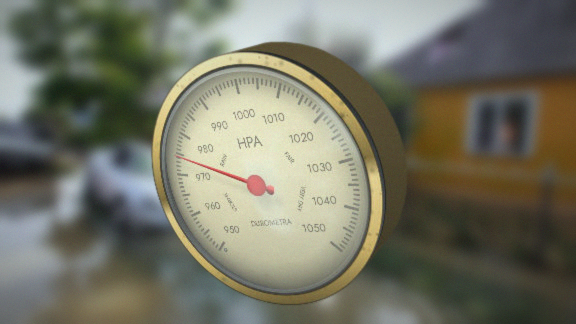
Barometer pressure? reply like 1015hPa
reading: 975hPa
